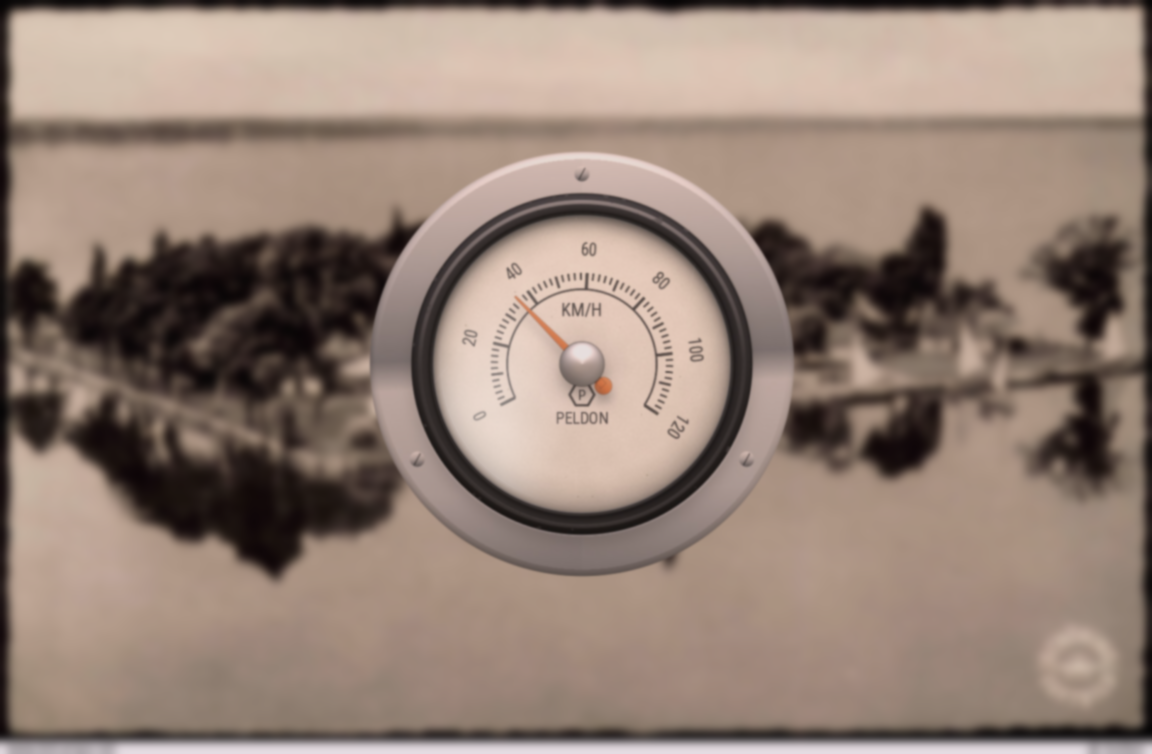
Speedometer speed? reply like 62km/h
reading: 36km/h
